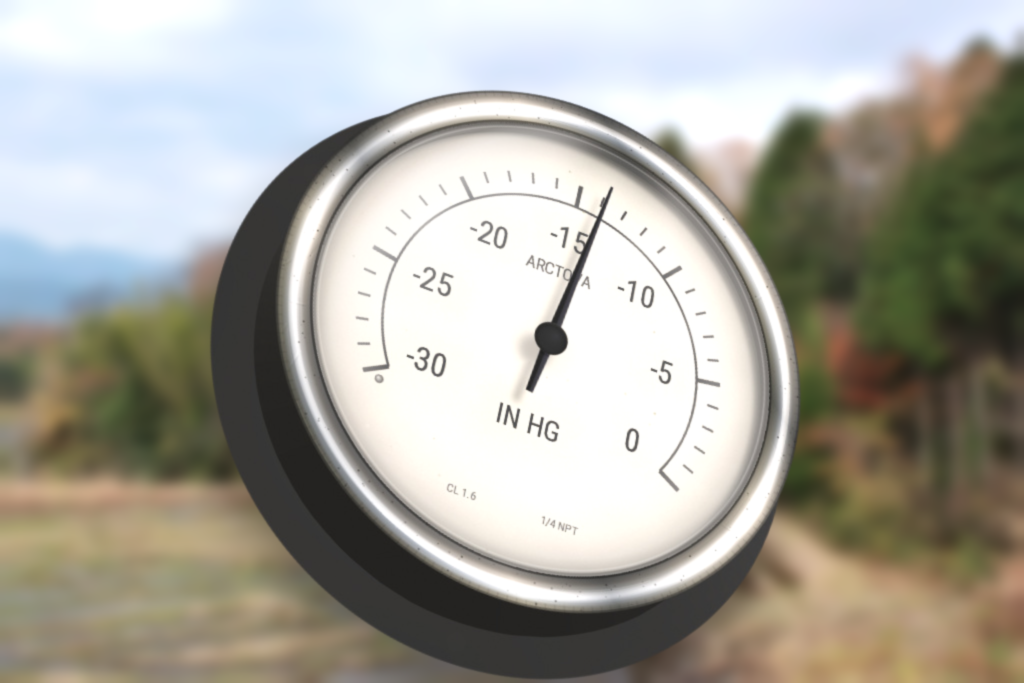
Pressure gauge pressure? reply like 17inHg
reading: -14inHg
